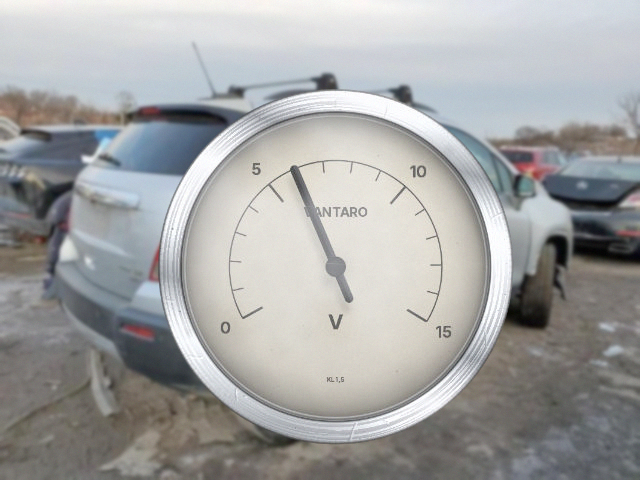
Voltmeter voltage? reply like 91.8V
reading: 6V
